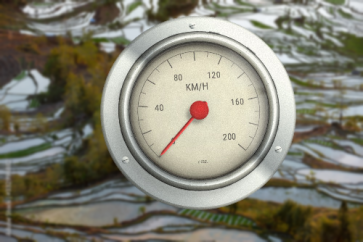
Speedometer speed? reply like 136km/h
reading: 0km/h
